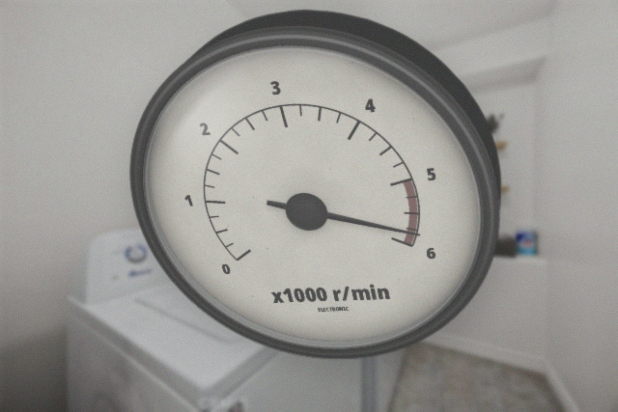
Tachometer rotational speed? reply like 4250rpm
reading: 5750rpm
